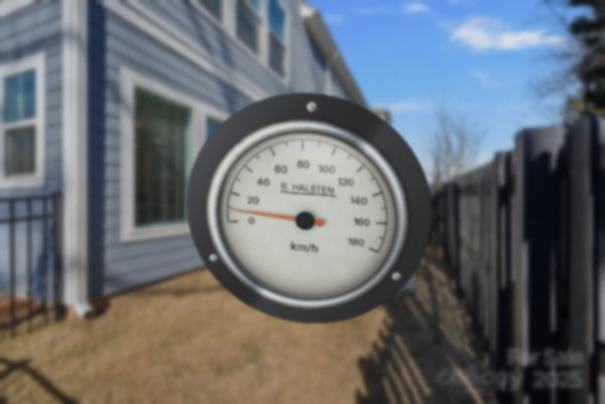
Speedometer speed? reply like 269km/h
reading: 10km/h
